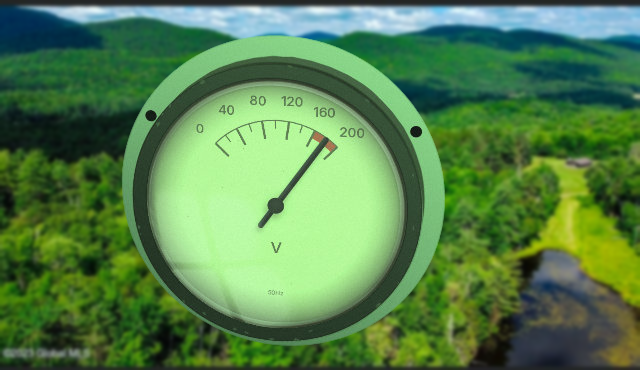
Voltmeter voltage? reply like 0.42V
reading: 180V
